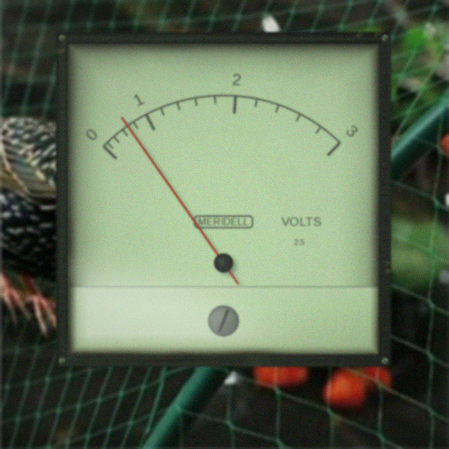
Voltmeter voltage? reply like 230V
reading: 0.7V
